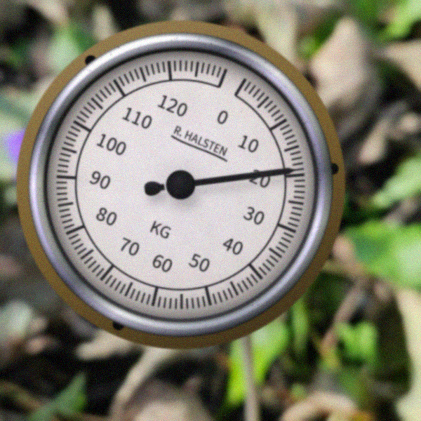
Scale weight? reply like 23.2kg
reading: 19kg
